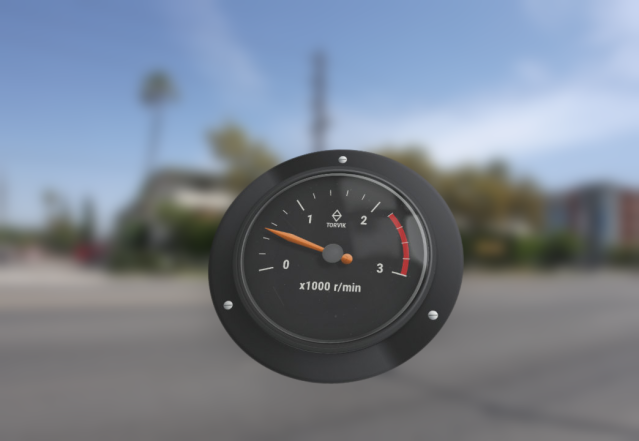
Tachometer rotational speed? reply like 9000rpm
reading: 500rpm
